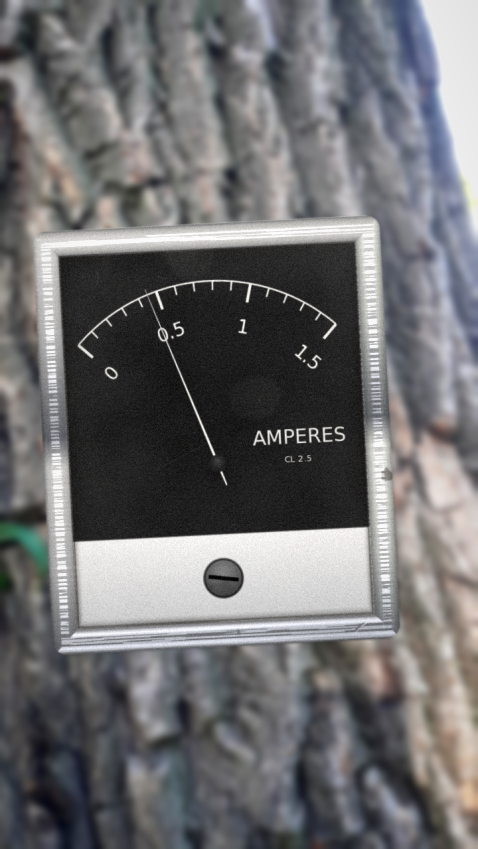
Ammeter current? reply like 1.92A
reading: 0.45A
